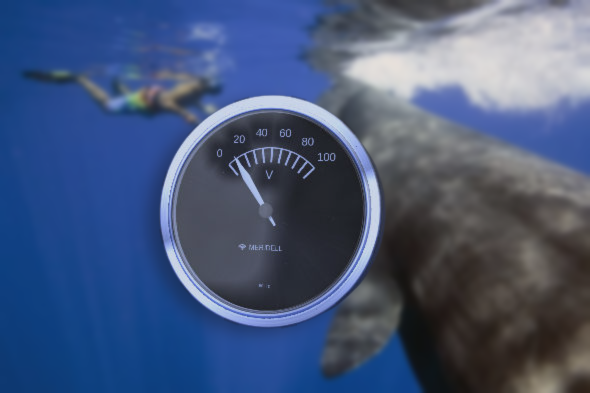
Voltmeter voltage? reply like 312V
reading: 10V
